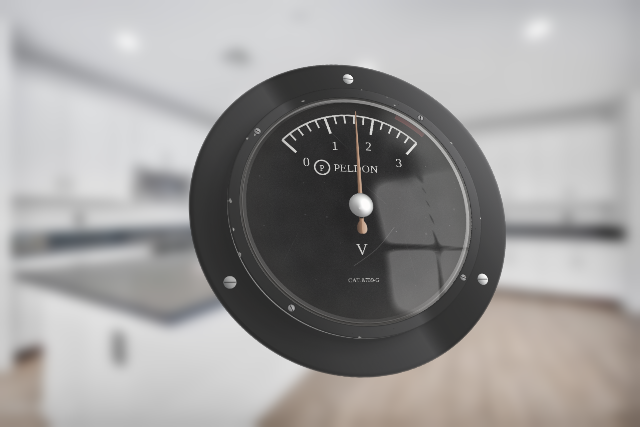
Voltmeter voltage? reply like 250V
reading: 1.6V
